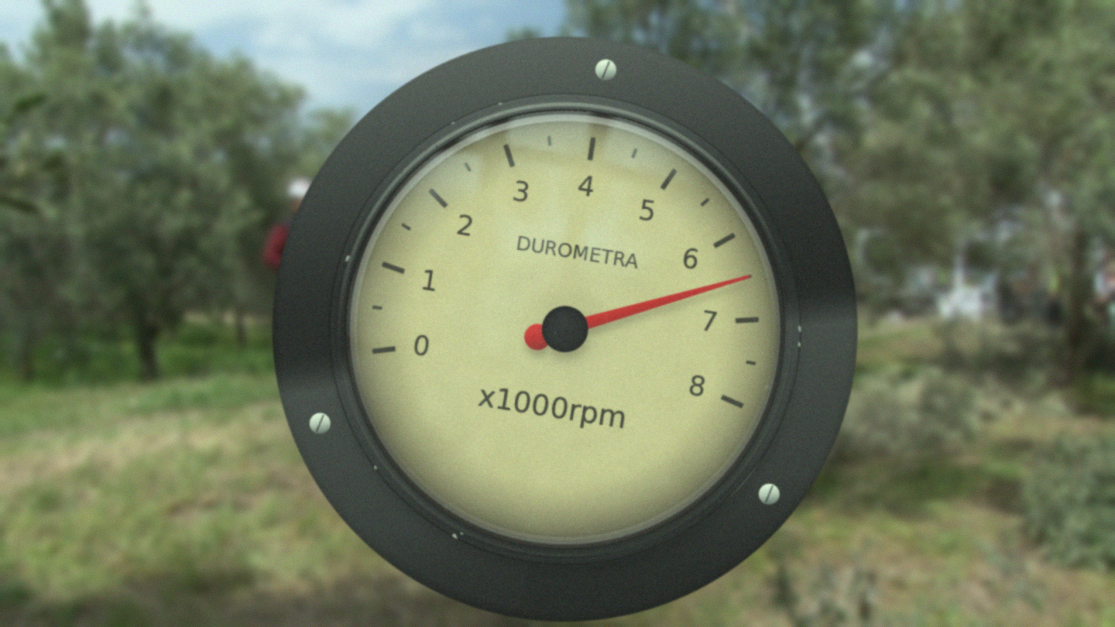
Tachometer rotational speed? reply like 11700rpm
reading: 6500rpm
